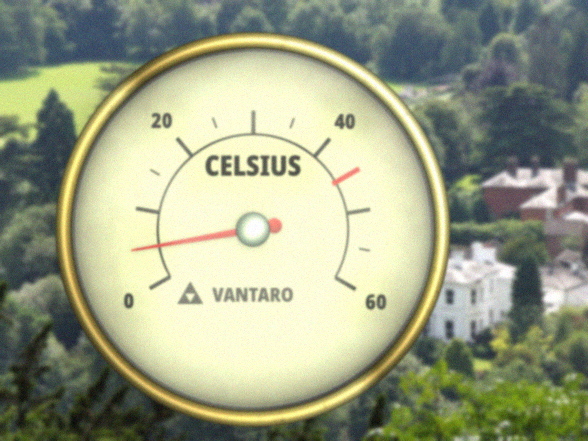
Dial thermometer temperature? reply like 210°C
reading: 5°C
